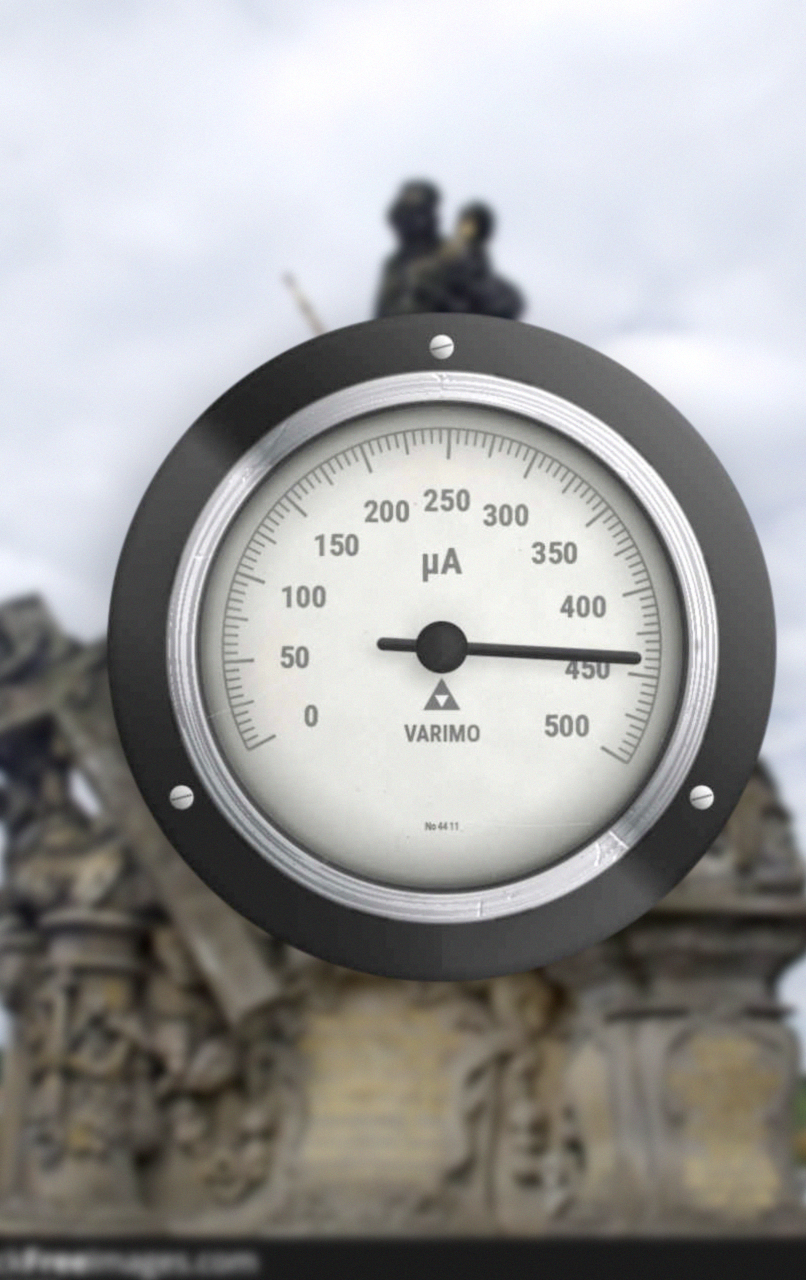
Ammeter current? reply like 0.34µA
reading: 440µA
